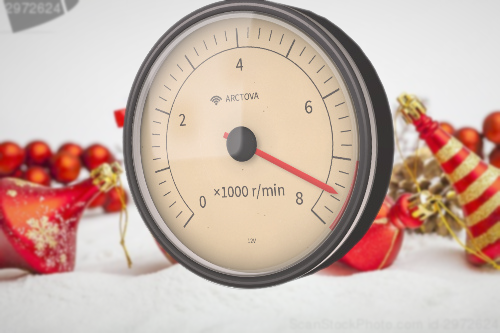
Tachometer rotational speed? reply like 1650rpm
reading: 7500rpm
